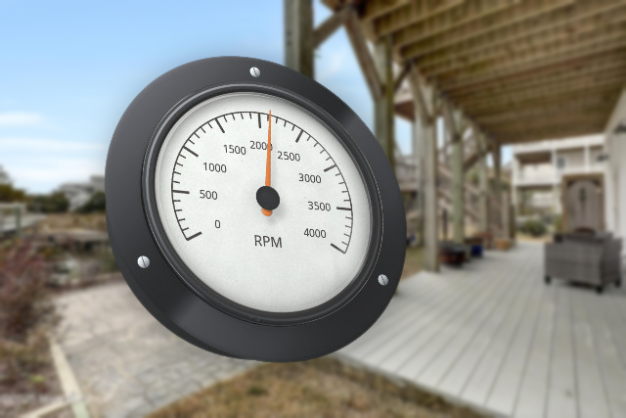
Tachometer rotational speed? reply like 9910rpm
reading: 2100rpm
